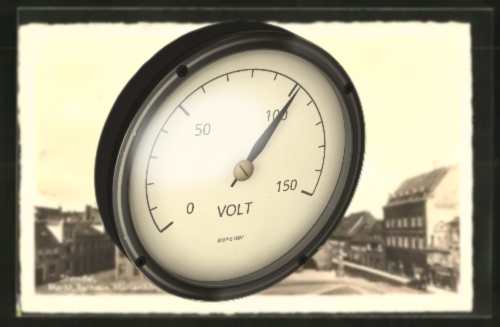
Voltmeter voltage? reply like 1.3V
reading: 100V
